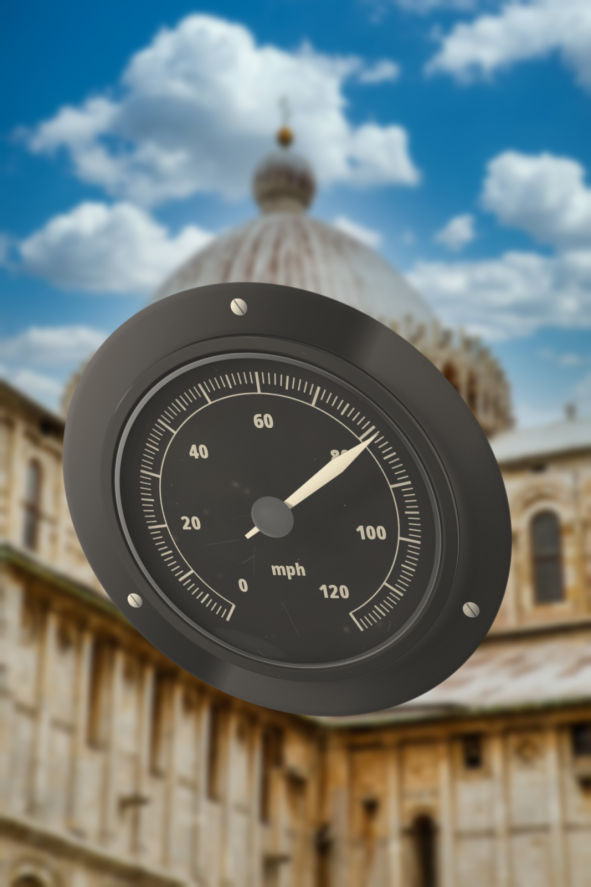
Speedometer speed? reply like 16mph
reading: 81mph
